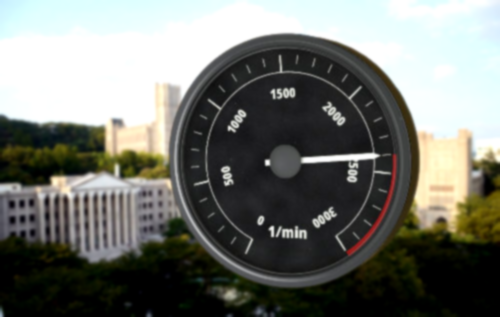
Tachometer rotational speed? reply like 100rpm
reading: 2400rpm
